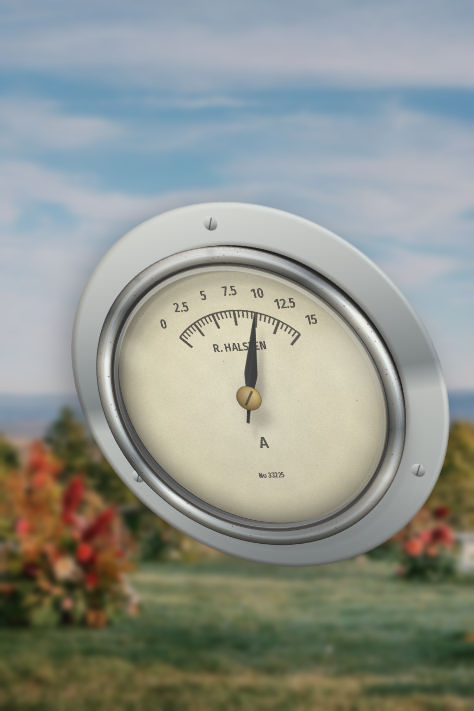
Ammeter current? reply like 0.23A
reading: 10A
